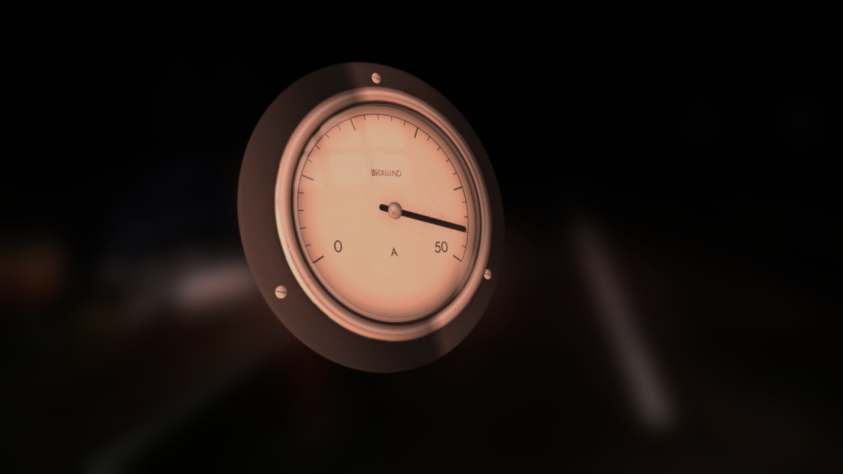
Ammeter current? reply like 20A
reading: 46A
